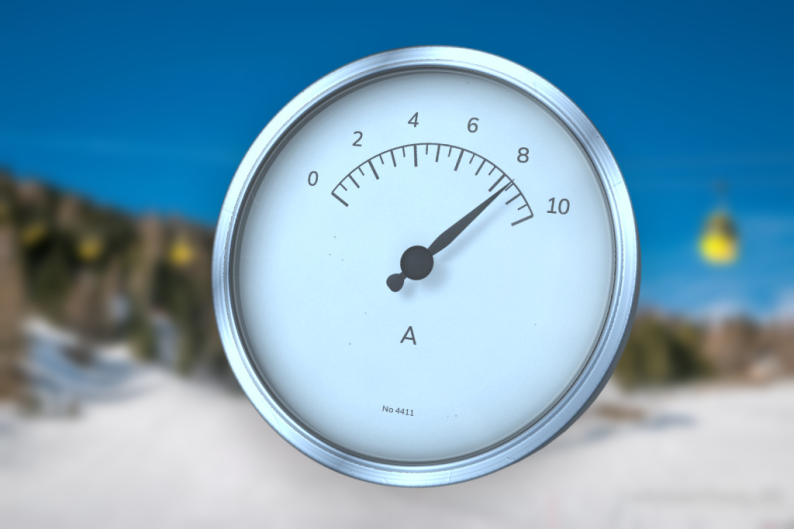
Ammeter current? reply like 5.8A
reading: 8.5A
